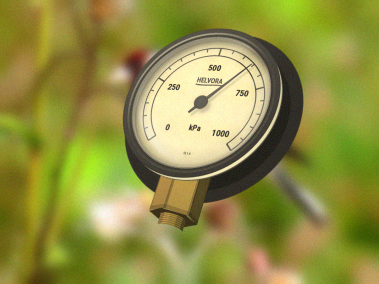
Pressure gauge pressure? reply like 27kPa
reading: 650kPa
